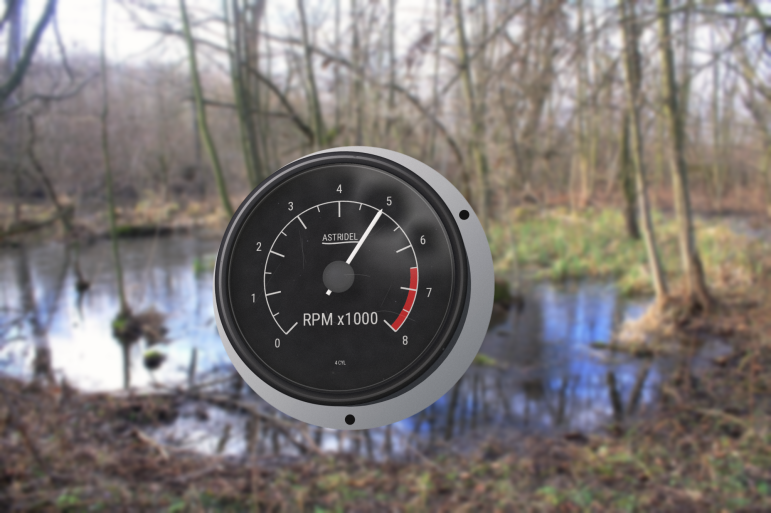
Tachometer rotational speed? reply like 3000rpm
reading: 5000rpm
